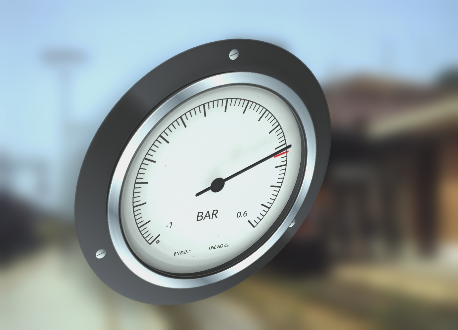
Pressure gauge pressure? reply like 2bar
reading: 0.2bar
